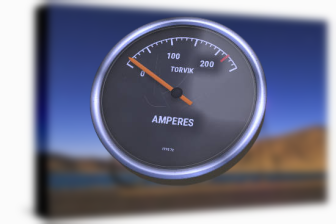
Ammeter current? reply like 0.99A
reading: 10A
